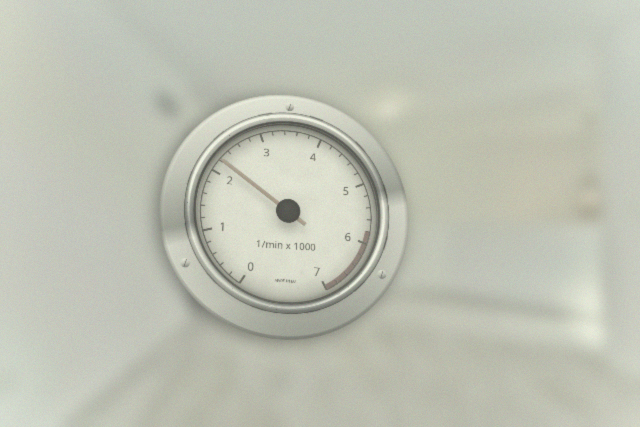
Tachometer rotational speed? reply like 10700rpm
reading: 2200rpm
